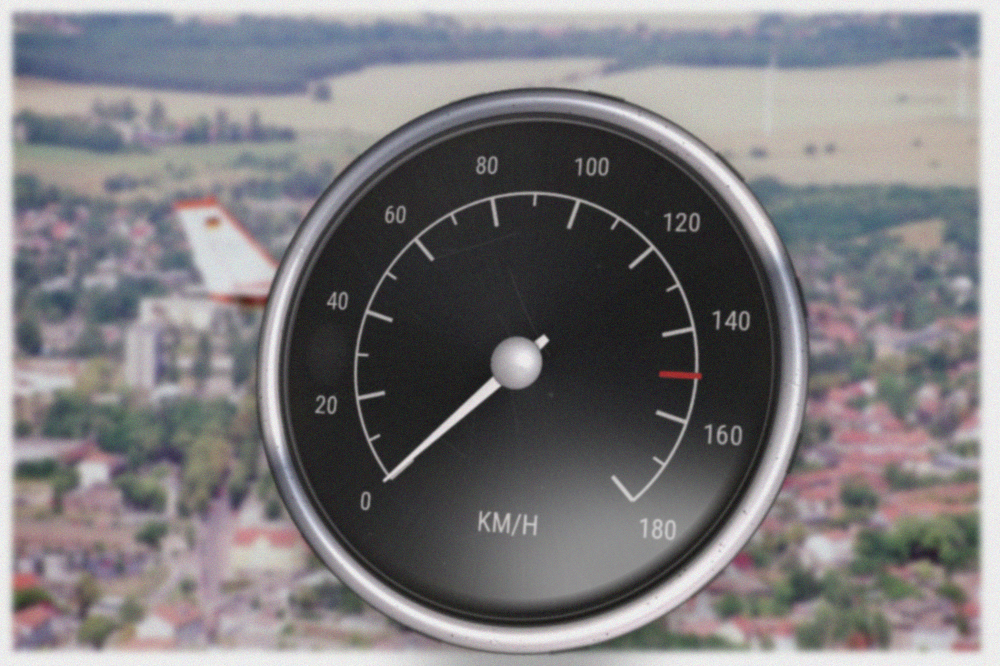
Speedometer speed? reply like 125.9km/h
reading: 0km/h
